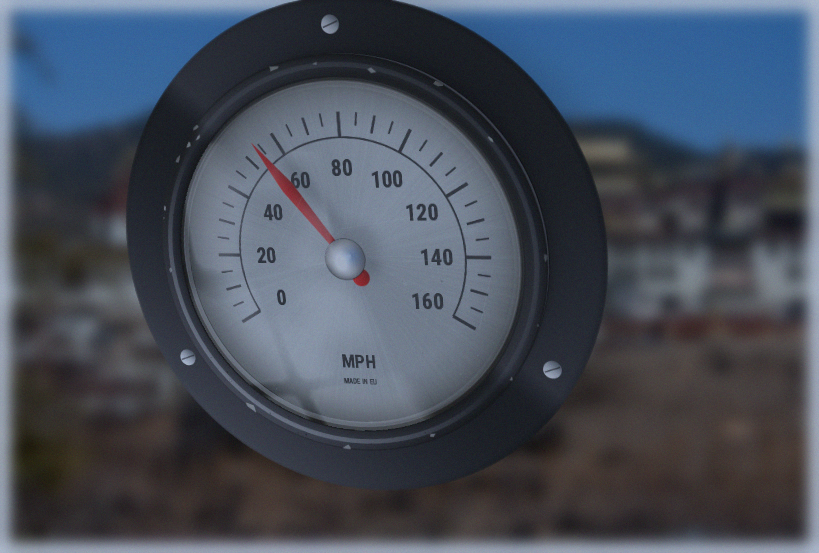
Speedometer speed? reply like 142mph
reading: 55mph
